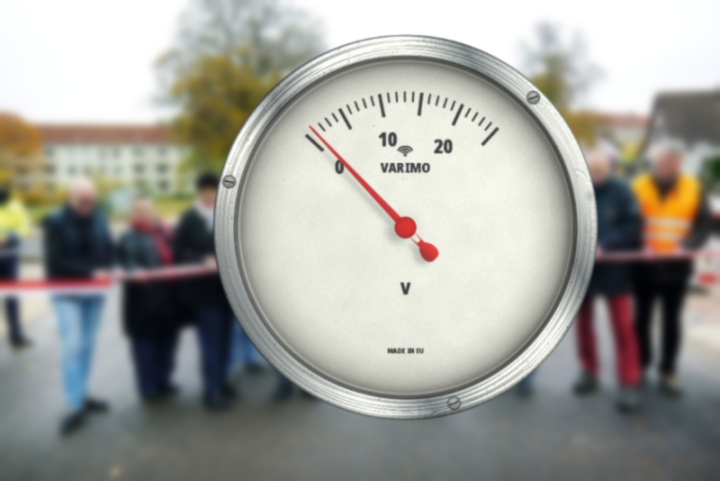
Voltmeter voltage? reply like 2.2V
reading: 1V
